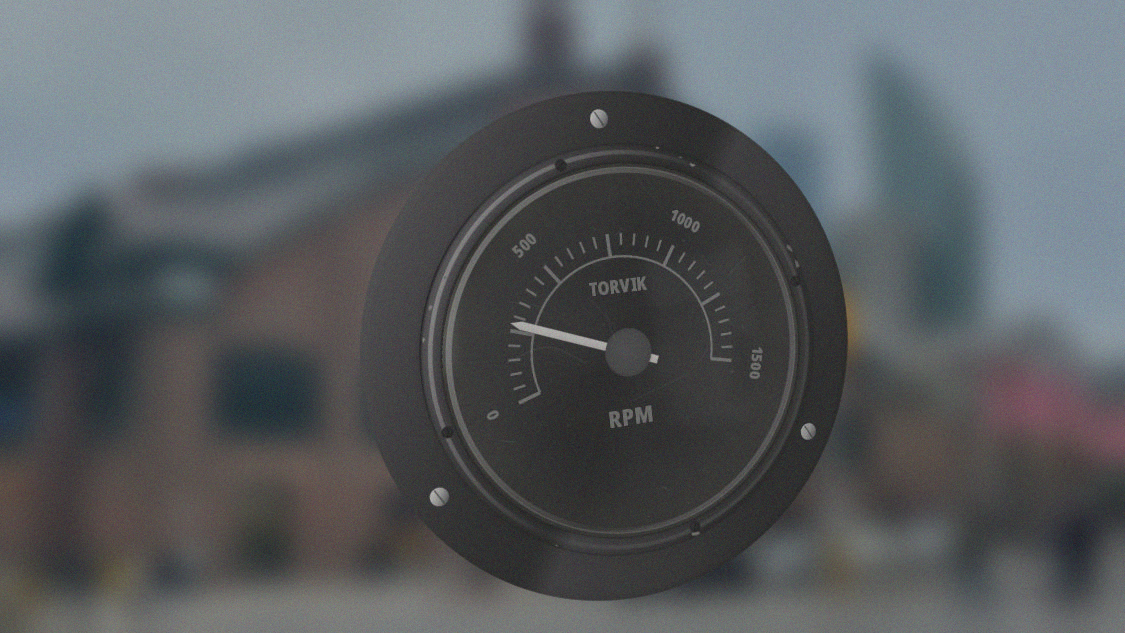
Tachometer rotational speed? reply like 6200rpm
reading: 275rpm
